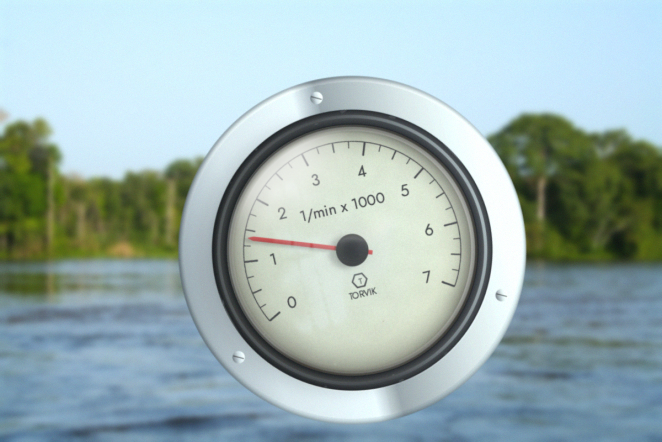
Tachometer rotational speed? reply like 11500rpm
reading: 1375rpm
